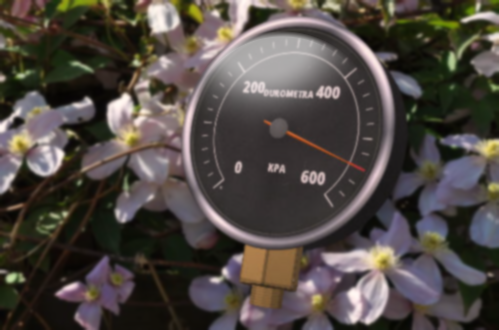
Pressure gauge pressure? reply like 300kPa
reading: 540kPa
